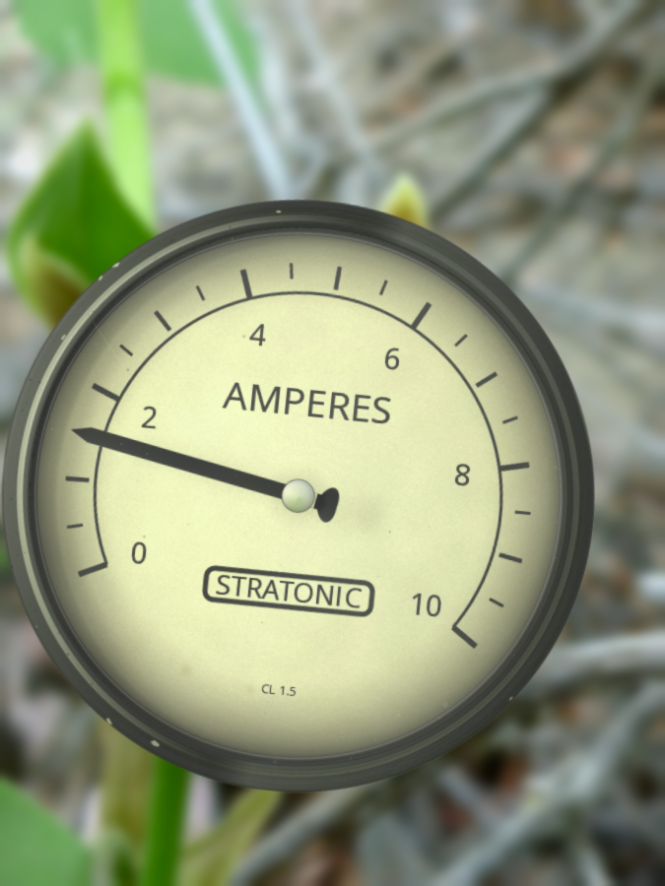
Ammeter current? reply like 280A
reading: 1.5A
